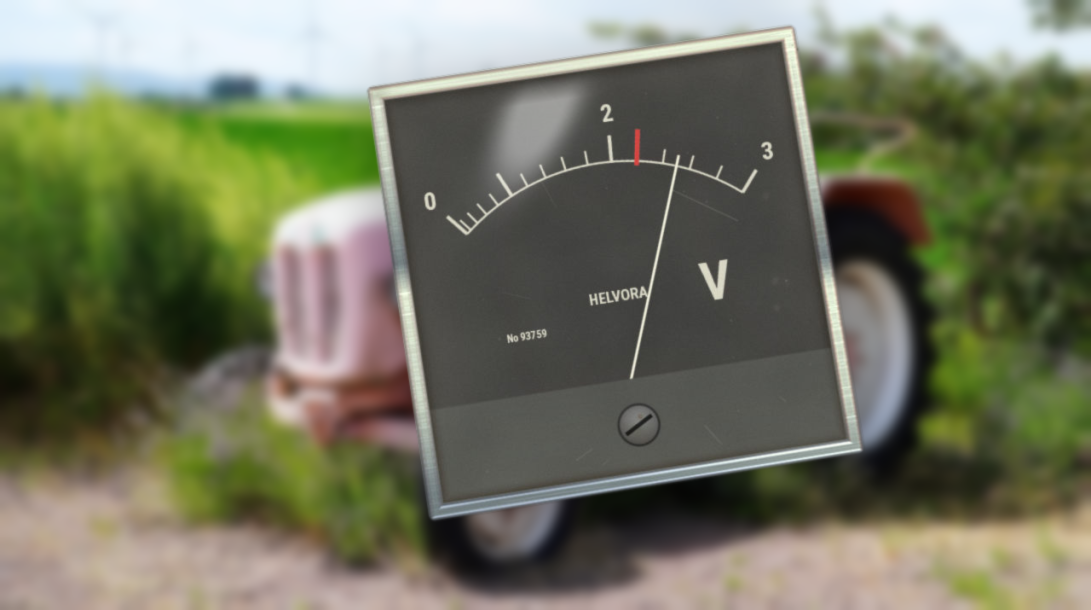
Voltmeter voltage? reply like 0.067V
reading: 2.5V
